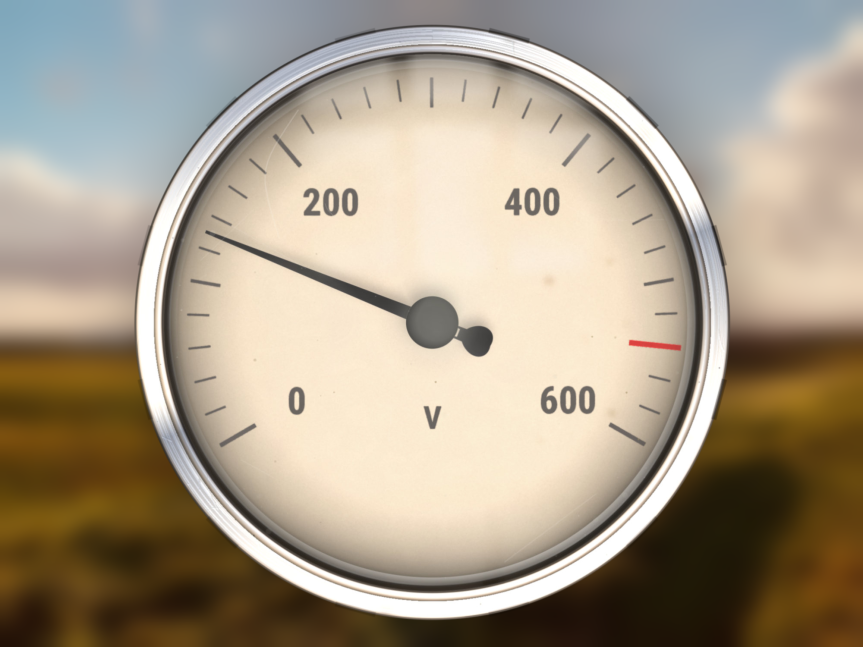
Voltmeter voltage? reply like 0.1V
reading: 130V
